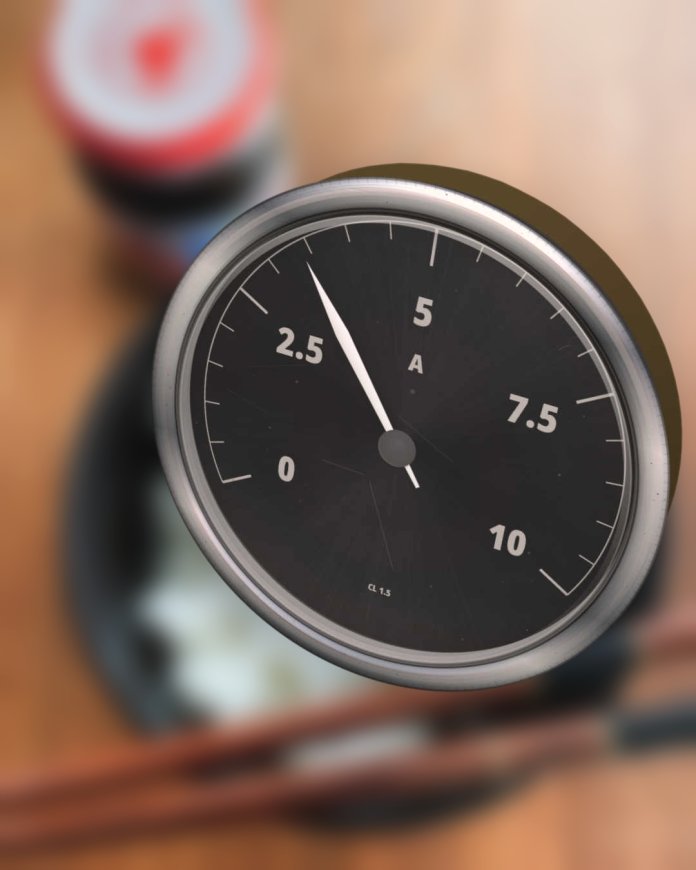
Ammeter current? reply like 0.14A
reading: 3.5A
